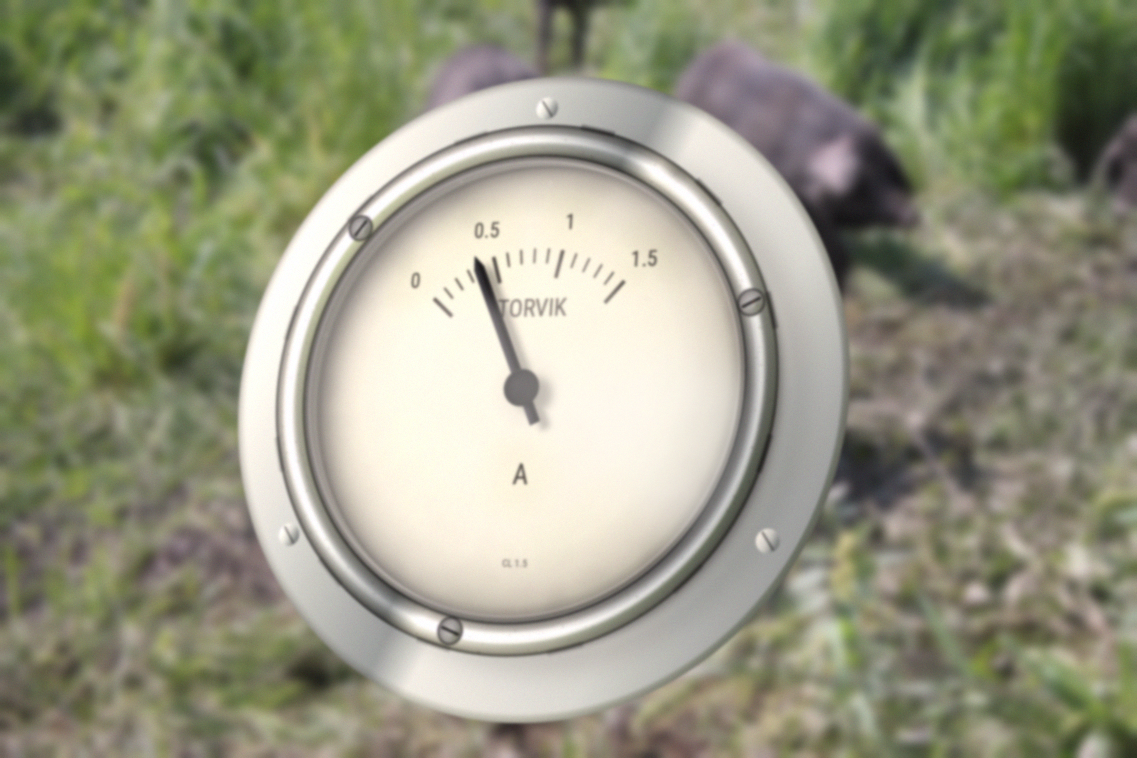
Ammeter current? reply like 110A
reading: 0.4A
